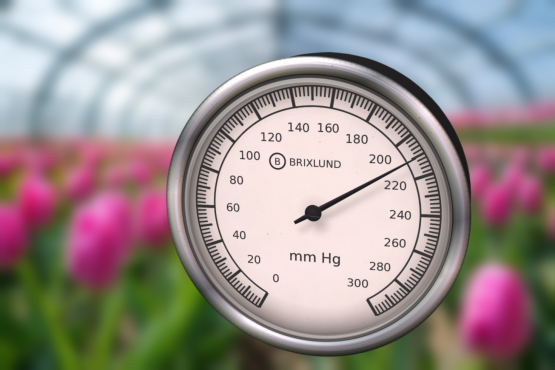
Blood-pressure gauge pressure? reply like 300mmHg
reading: 210mmHg
